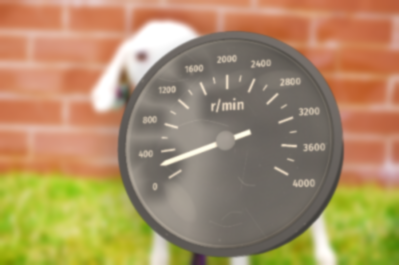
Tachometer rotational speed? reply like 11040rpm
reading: 200rpm
